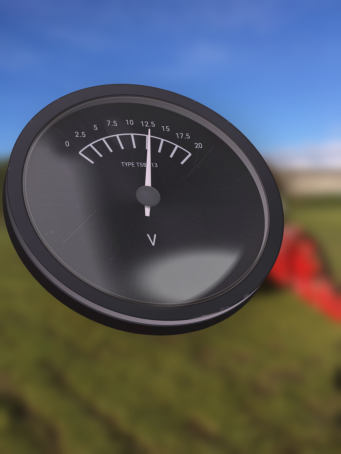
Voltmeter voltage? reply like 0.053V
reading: 12.5V
